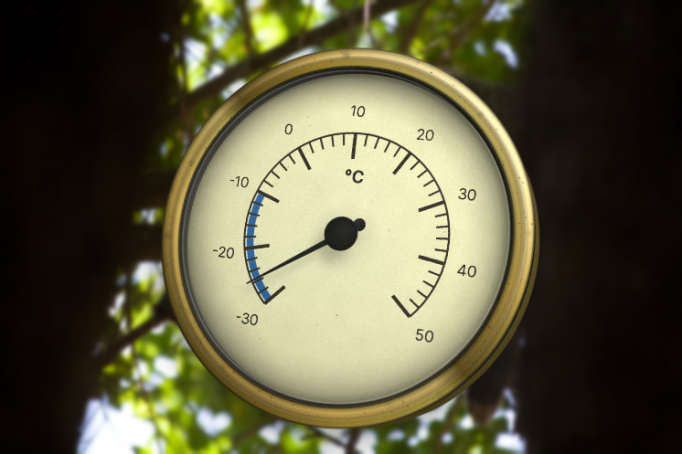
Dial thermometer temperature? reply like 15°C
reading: -26°C
